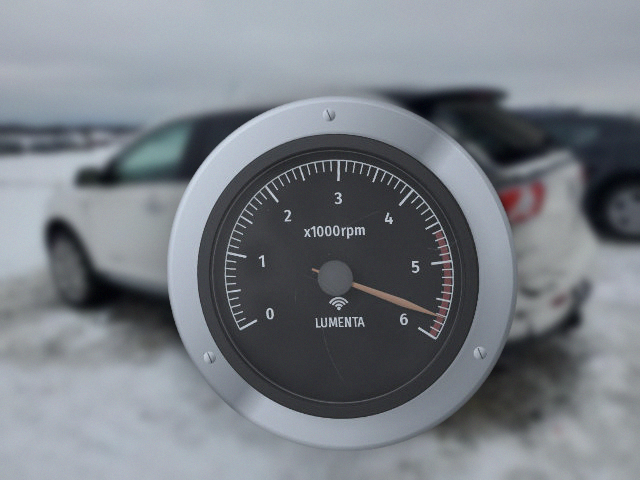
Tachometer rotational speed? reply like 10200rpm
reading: 5700rpm
